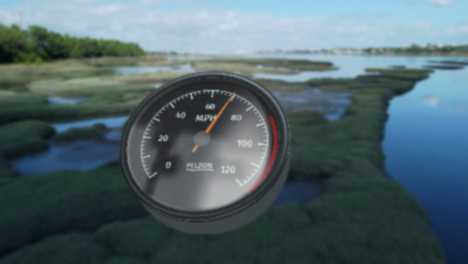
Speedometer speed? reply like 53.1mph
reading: 70mph
